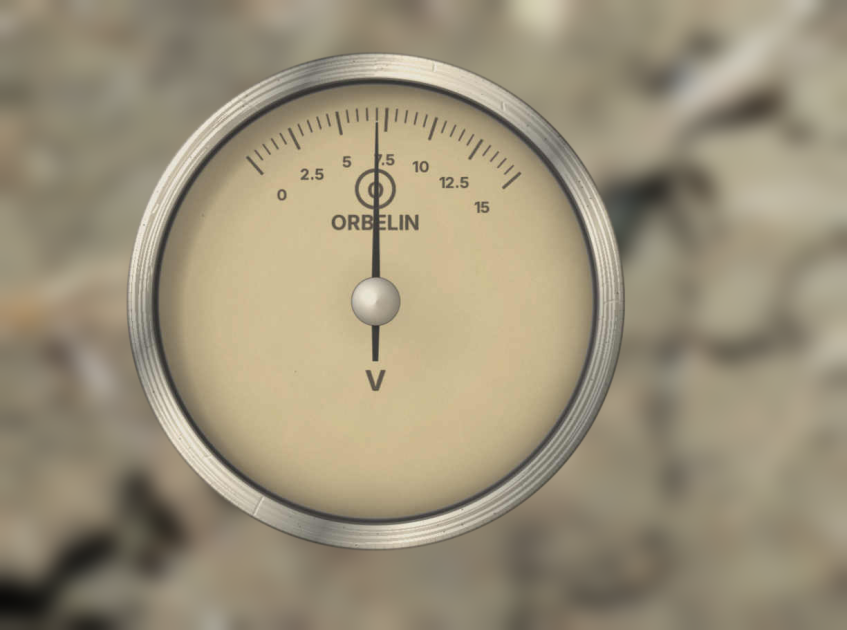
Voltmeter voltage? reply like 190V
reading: 7V
